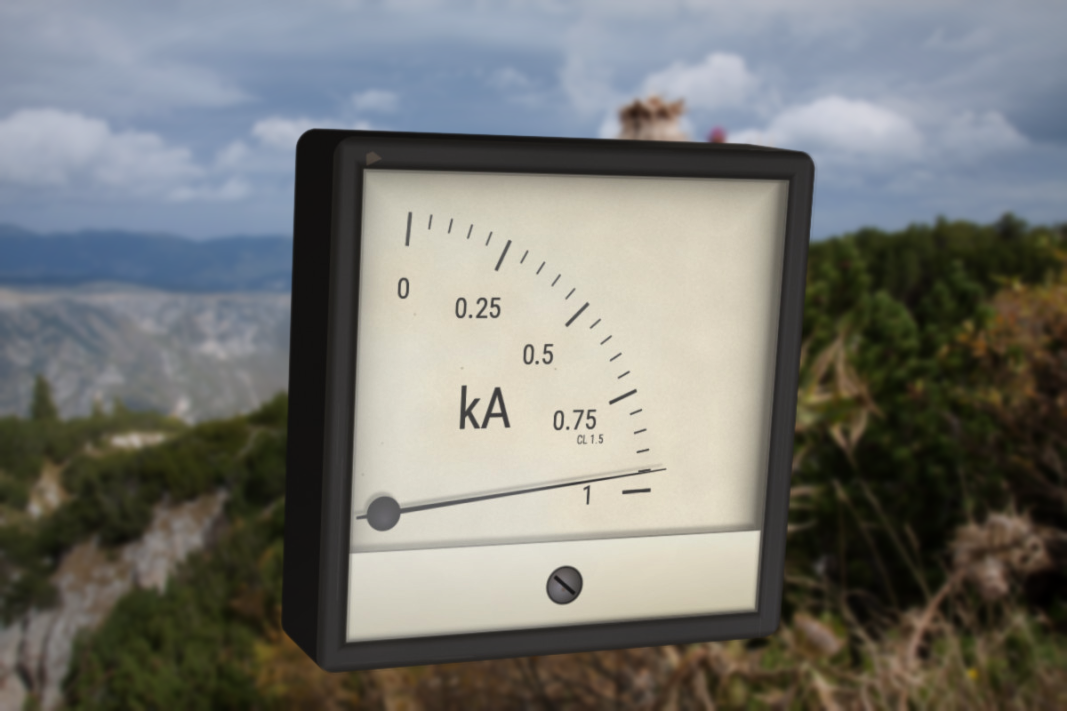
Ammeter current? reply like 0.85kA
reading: 0.95kA
